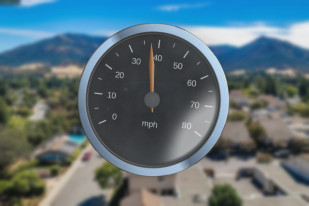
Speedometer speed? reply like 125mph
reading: 37.5mph
